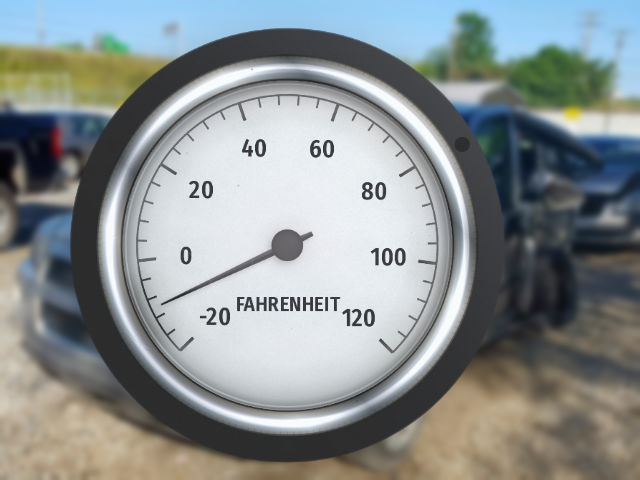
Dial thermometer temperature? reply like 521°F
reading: -10°F
